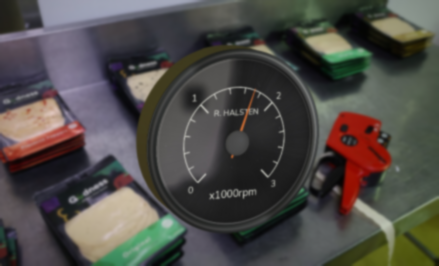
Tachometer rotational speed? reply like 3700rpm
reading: 1700rpm
